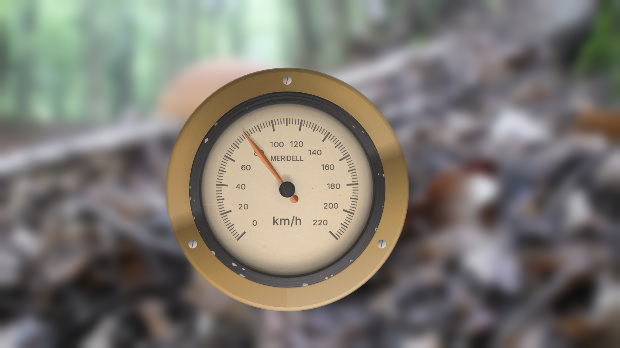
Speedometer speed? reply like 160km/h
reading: 80km/h
